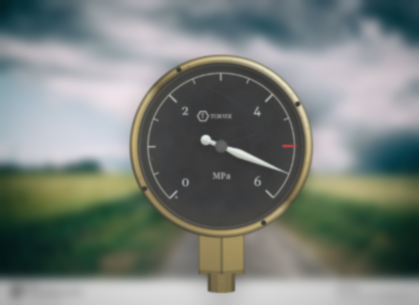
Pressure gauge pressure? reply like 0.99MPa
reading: 5.5MPa
